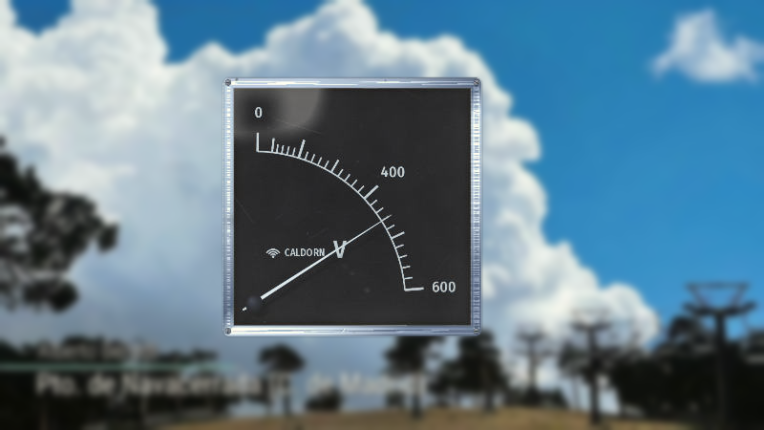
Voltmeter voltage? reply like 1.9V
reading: 460V
